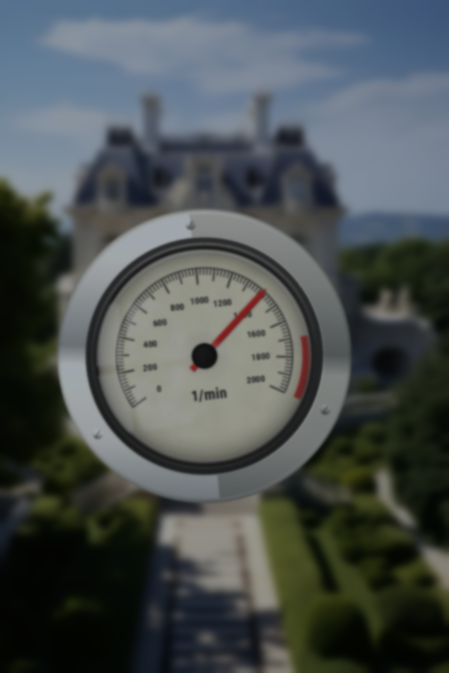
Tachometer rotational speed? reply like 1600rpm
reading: 1400rpm
